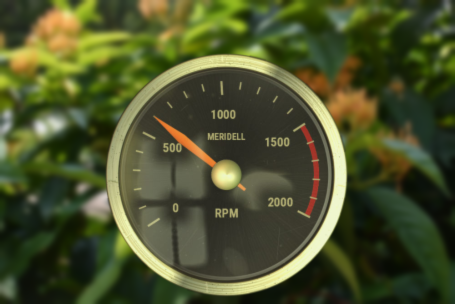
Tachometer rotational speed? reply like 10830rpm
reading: 600rpm
